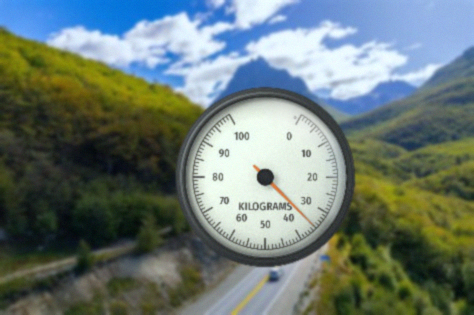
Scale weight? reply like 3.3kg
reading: 35kg
